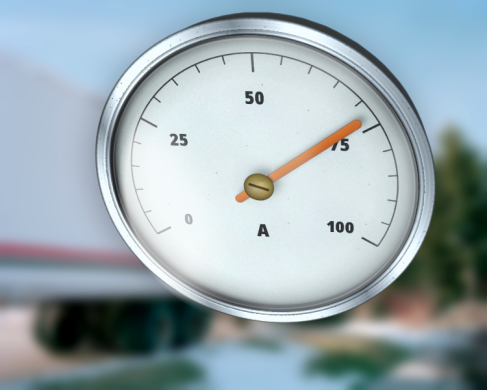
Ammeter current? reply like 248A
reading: 72.5A
